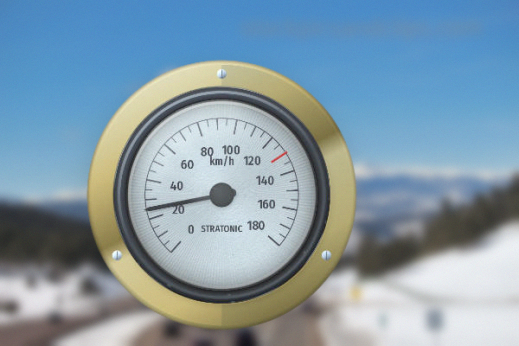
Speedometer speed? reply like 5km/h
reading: 25km/h
